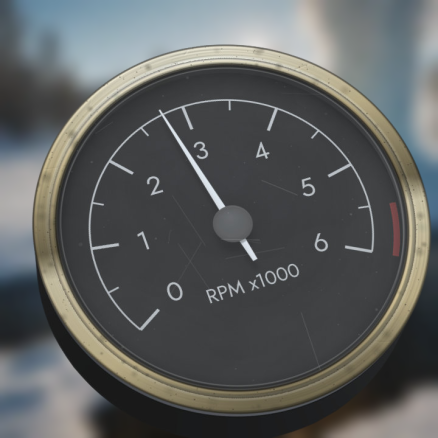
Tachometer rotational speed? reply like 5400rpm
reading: 2750rpm
